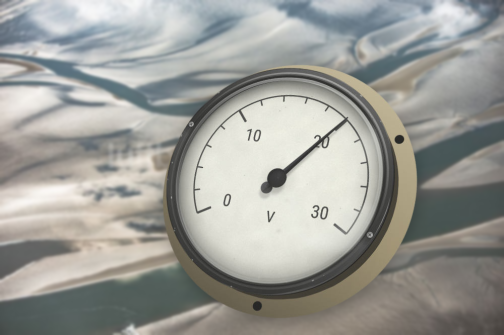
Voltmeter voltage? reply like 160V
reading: 20V
